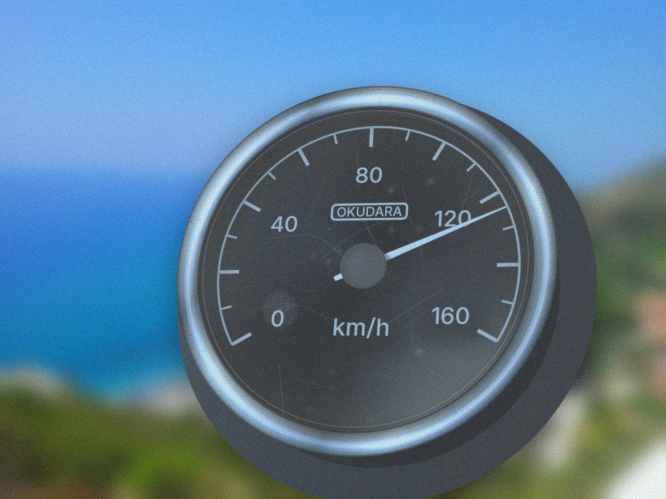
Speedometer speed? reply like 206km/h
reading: 125km/h
